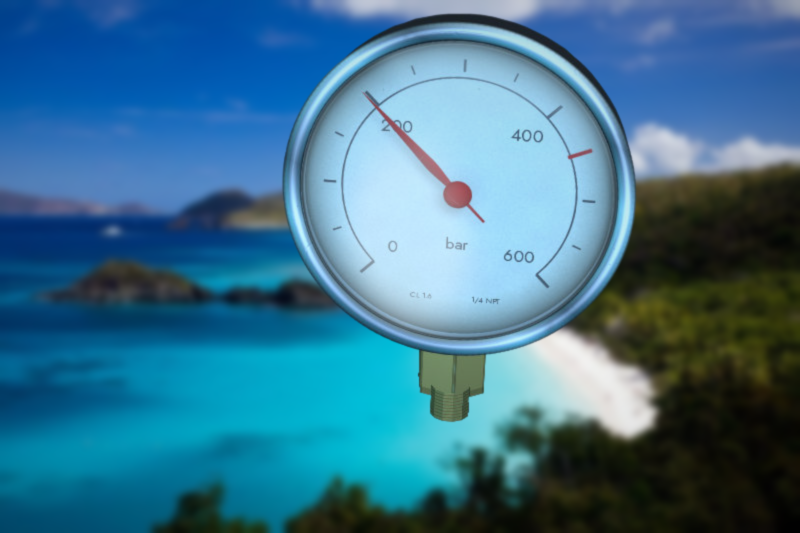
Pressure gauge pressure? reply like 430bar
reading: 200bar
